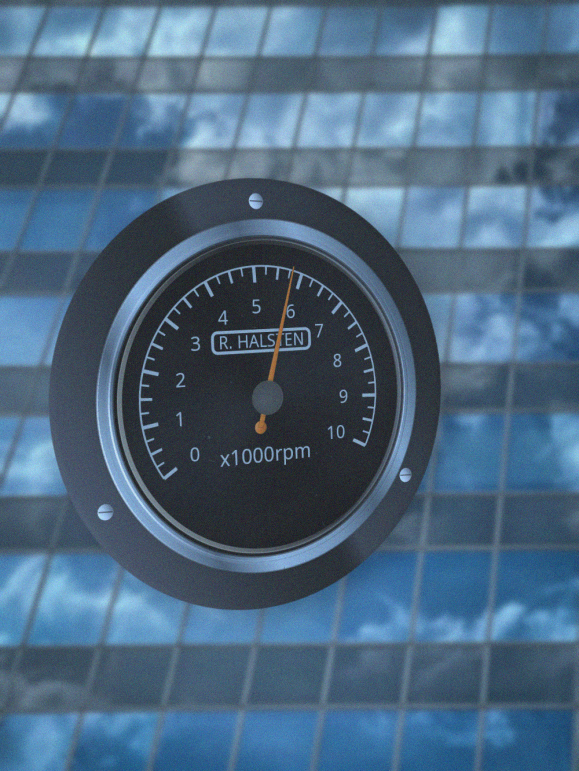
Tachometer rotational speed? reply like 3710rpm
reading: 5750rpm
